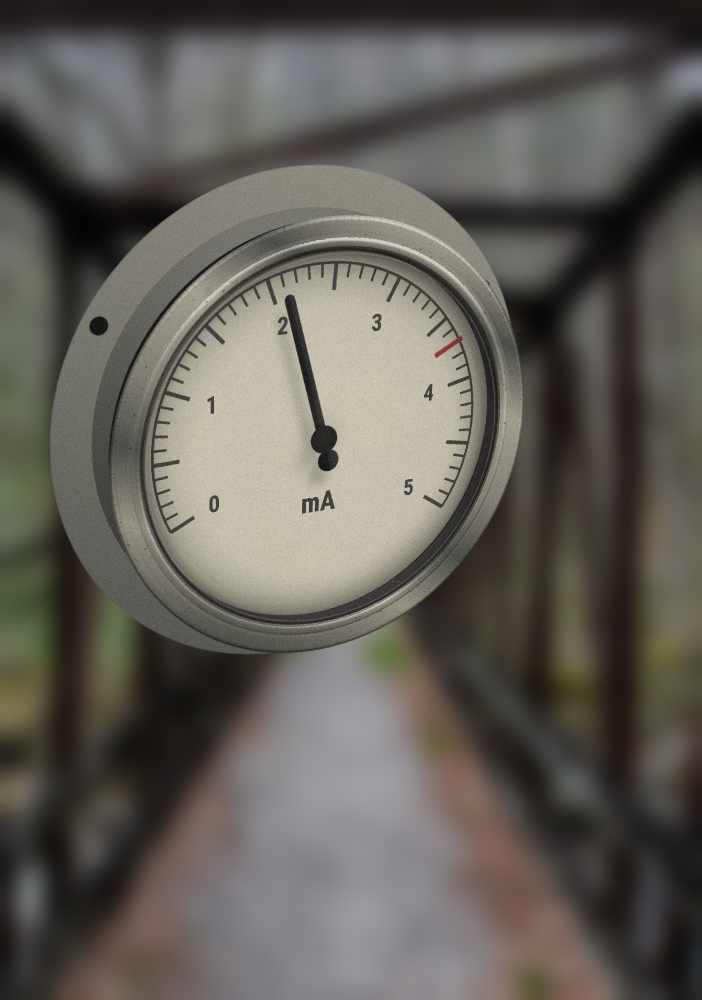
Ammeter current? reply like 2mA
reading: 2.1mA
